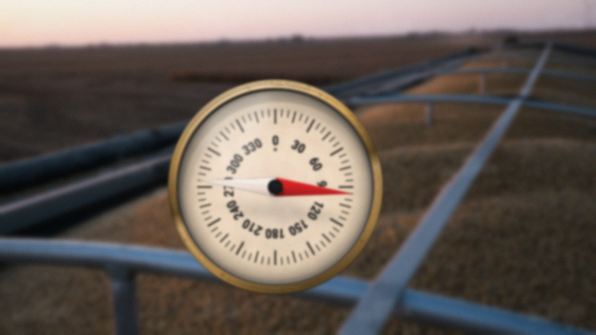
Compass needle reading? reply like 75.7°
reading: 95°
